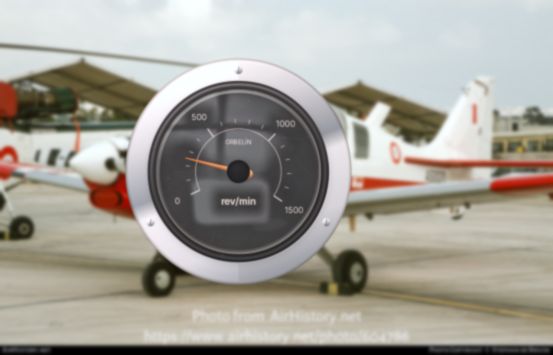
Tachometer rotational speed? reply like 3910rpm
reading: 250rpm
